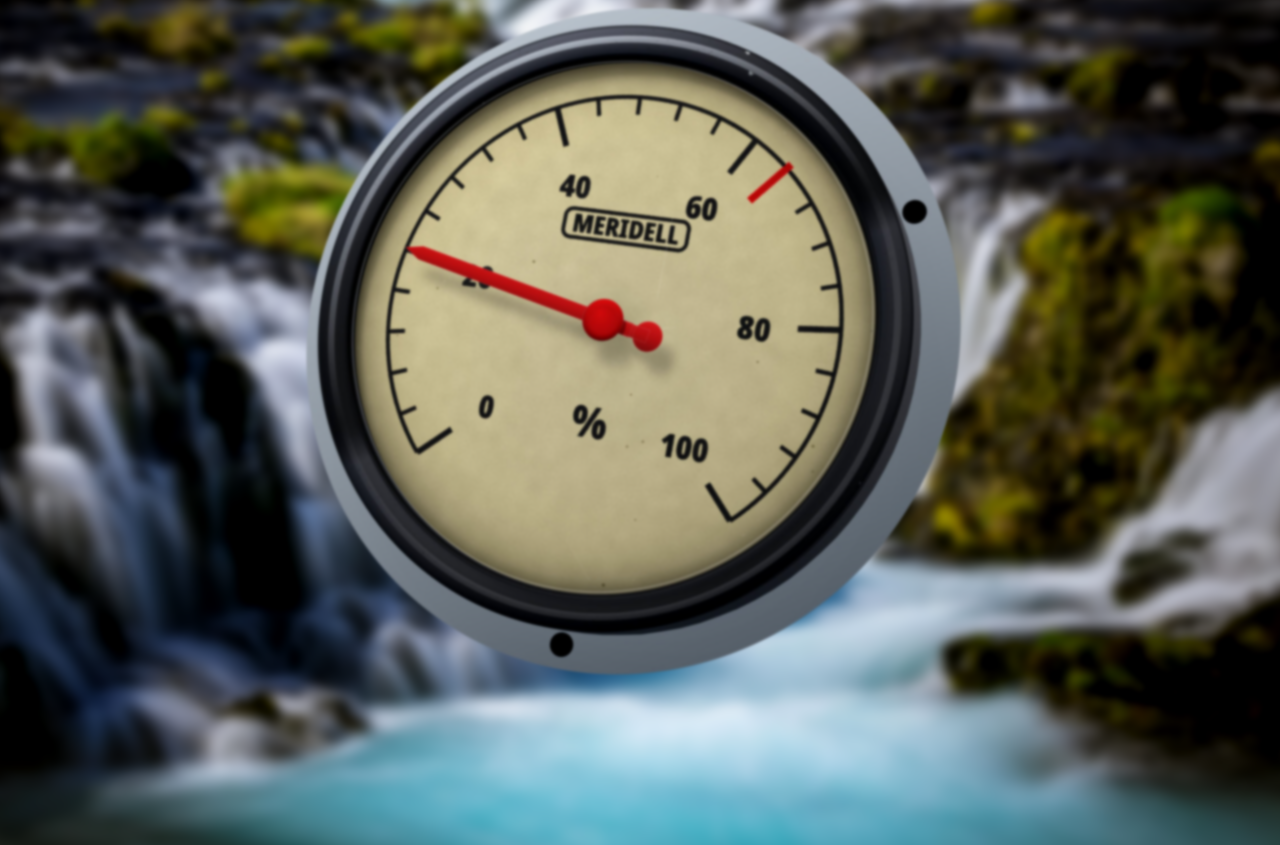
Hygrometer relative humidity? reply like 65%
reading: 20%
